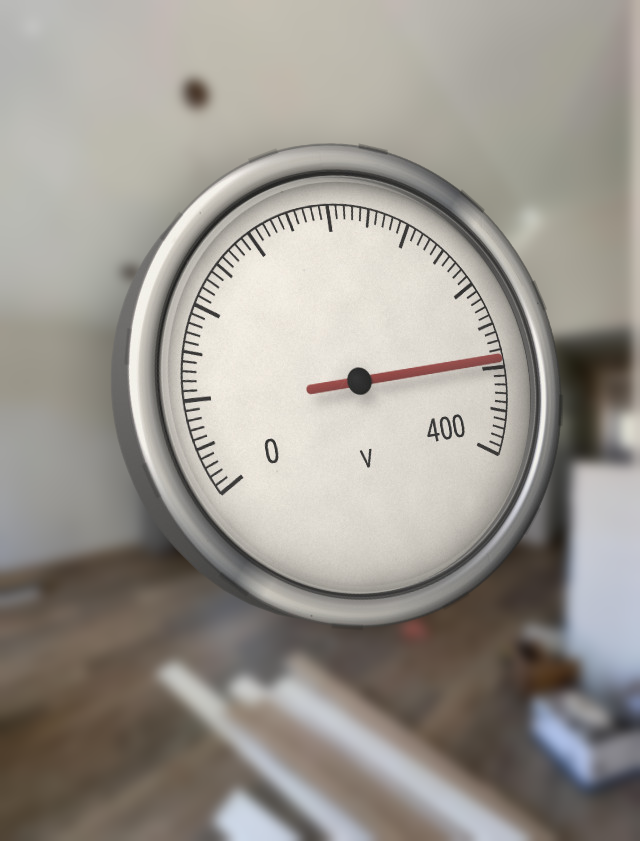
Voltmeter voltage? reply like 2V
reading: 345V
